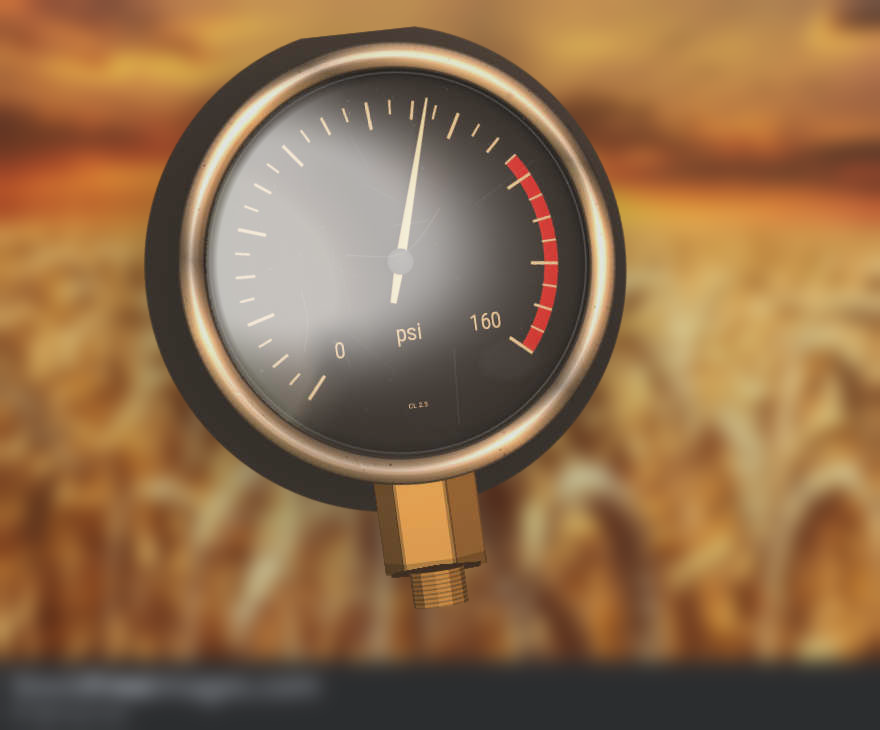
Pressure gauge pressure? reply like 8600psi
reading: 92.5psi
